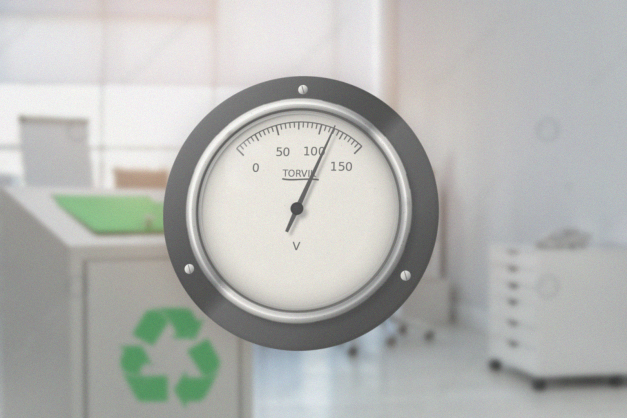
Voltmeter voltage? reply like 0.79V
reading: 115V
